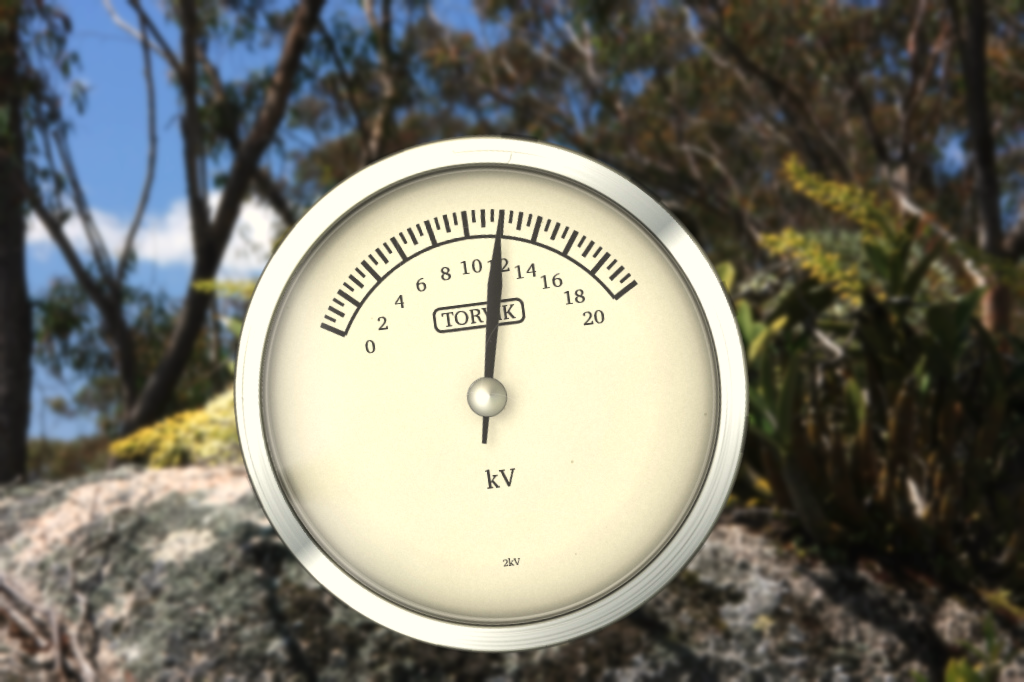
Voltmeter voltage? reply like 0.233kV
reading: 12kV
